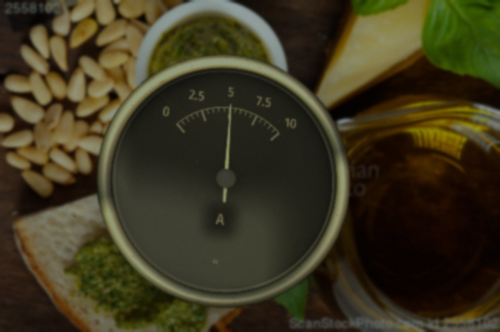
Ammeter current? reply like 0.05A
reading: 5A
